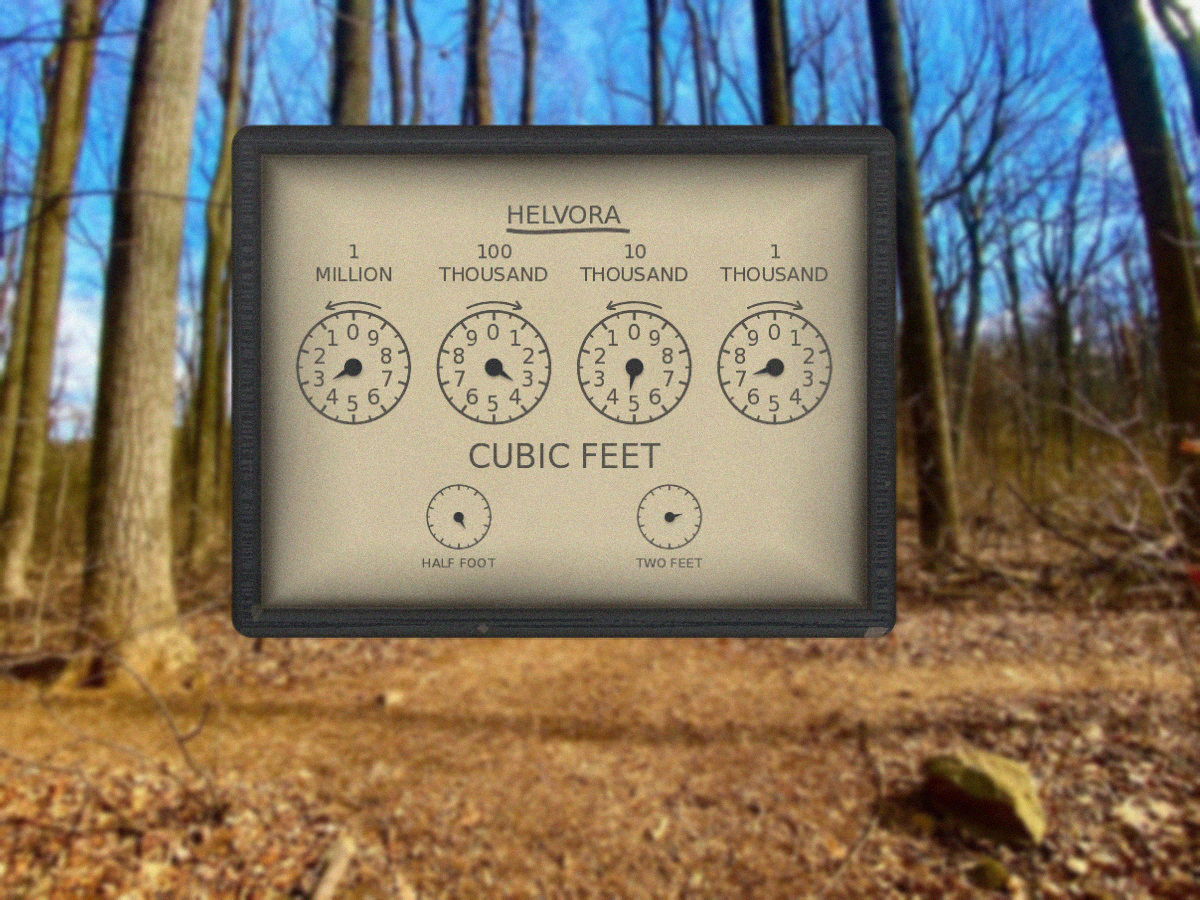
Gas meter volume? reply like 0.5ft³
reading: 334700ft³
